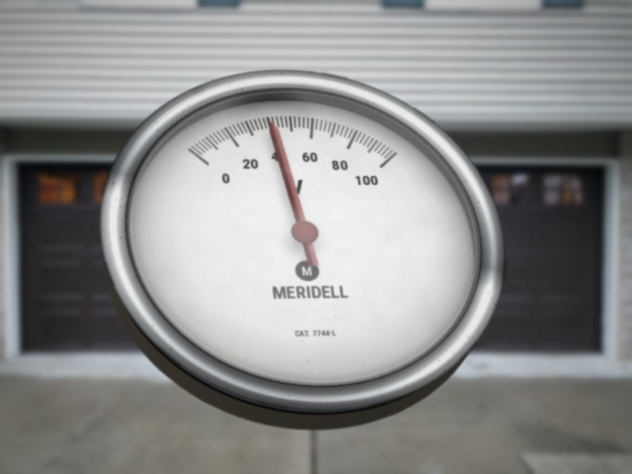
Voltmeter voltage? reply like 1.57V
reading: 40V
